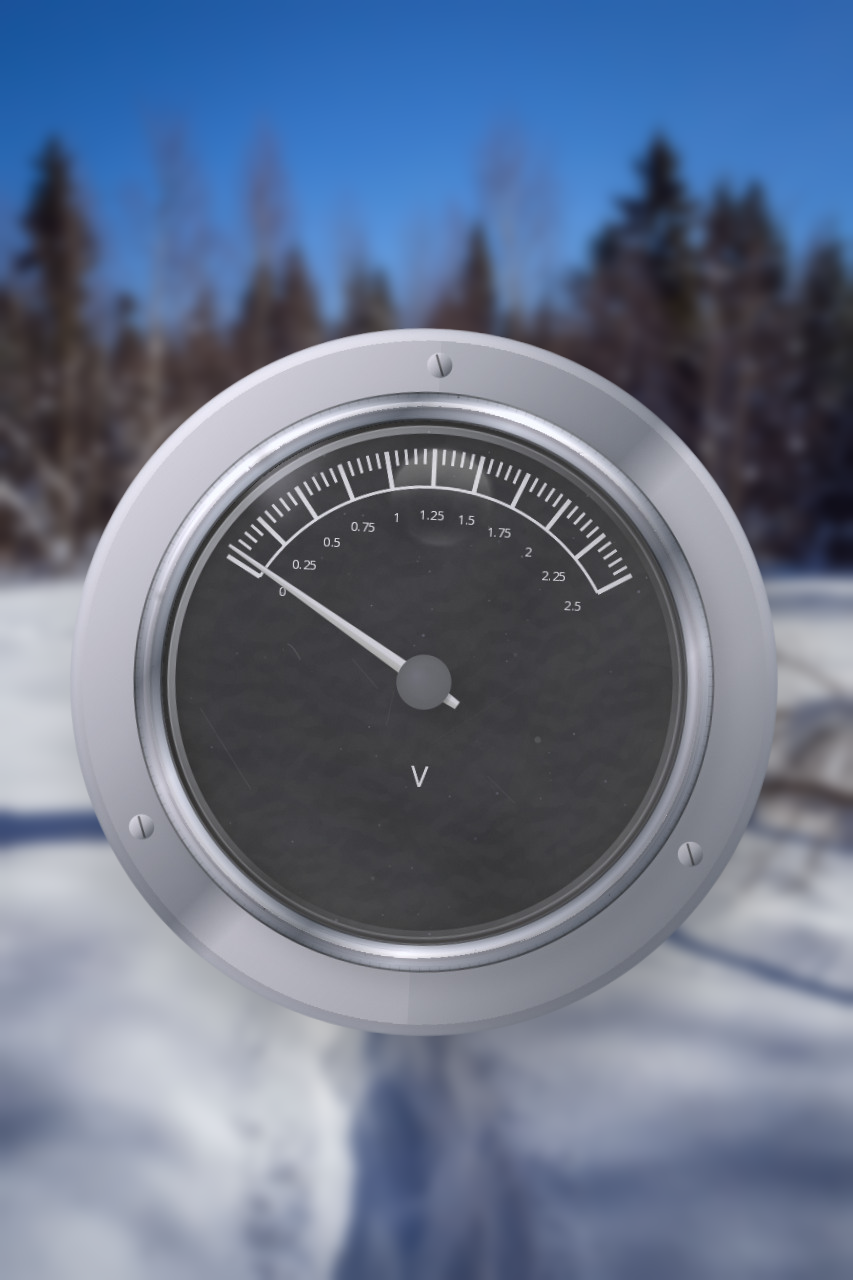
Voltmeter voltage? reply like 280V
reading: 0.05V
